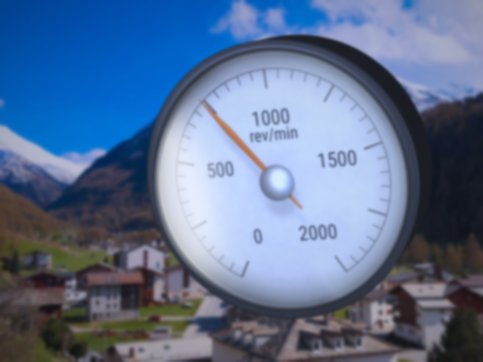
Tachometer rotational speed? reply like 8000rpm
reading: 750rpm
